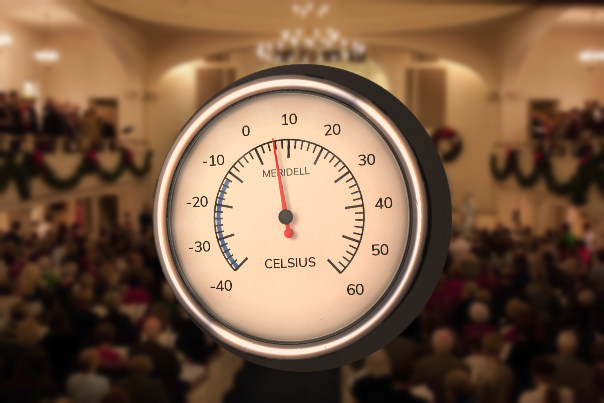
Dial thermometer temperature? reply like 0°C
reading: 6°C
